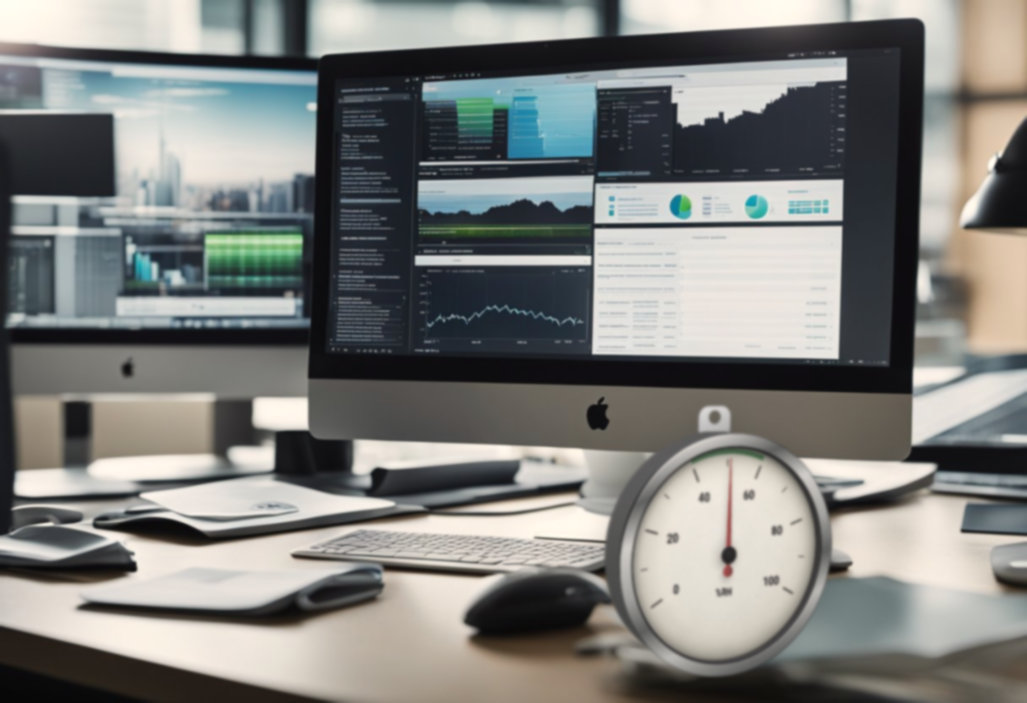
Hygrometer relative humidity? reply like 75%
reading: 50%
